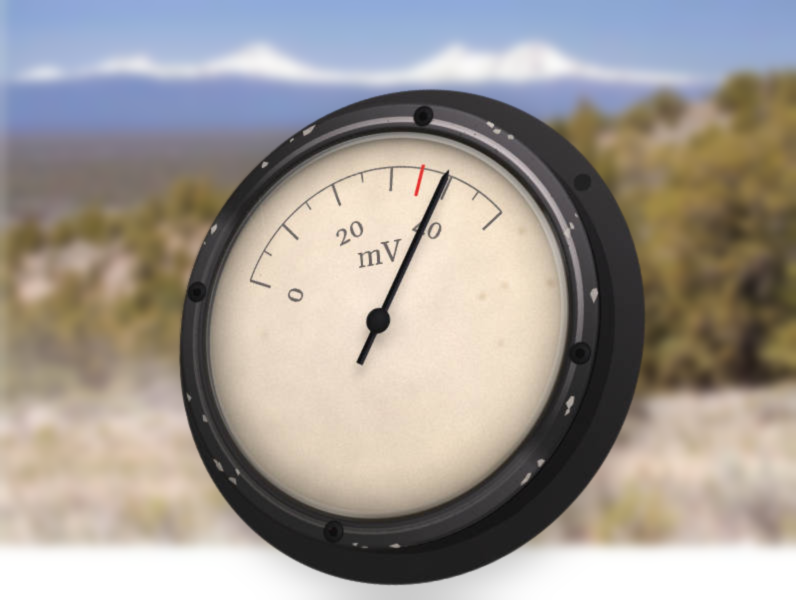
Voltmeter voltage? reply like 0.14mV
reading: 40mV
